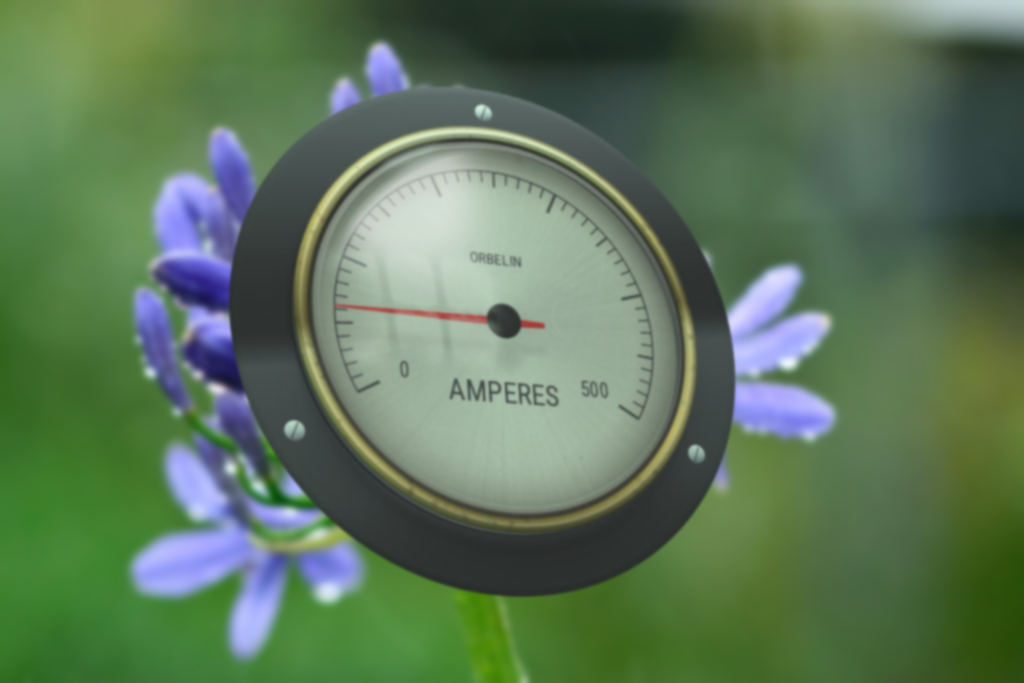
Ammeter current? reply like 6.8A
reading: 60A
